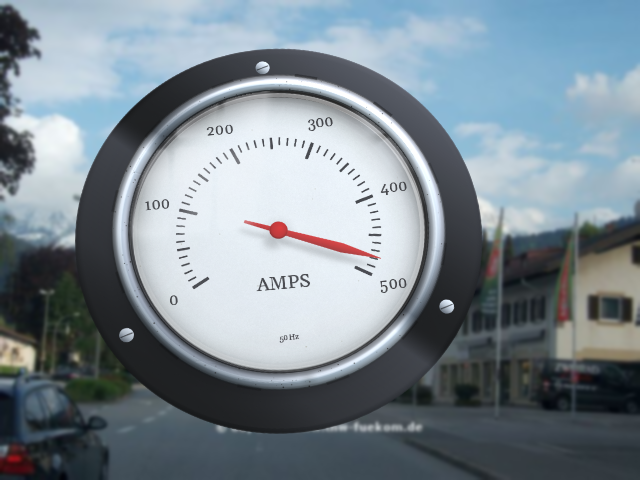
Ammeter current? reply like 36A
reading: 480A
